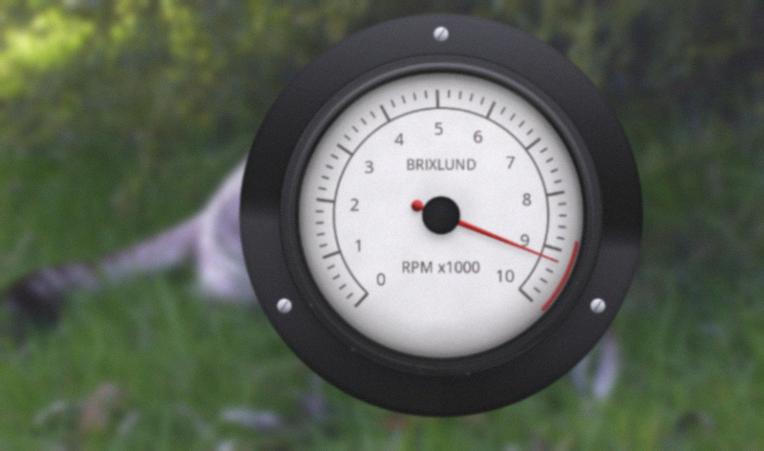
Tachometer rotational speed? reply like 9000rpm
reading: 9200rpm
